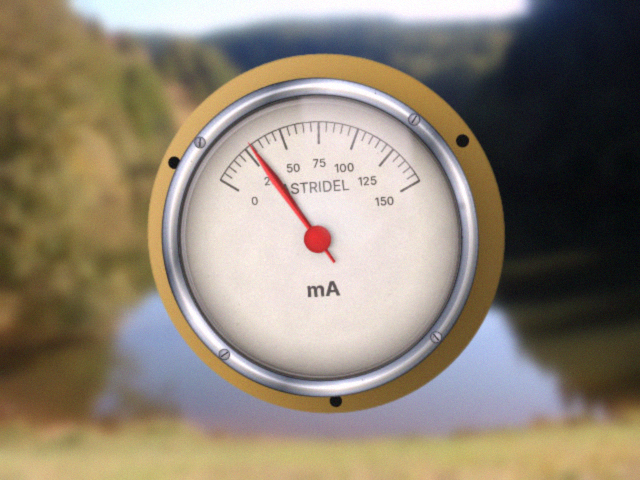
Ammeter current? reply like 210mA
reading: 30mA
